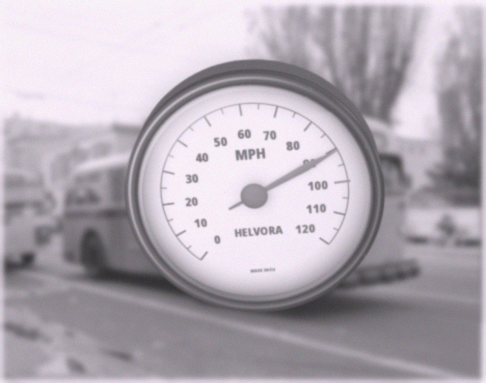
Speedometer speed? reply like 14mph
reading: 90mph
